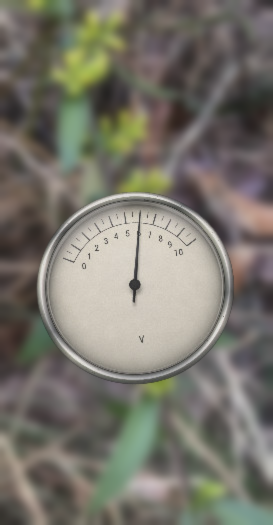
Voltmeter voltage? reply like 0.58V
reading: 6V
